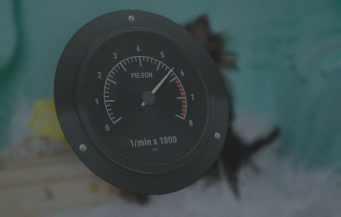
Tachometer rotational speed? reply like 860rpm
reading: 5600rpm
